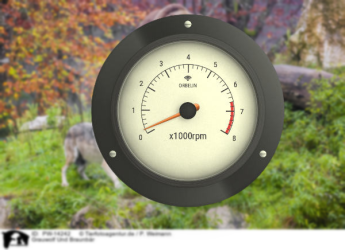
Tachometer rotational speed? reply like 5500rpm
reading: 200rpm
